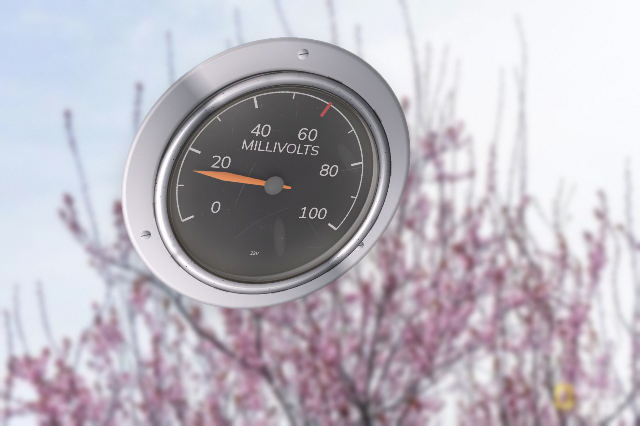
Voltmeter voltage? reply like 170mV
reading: 15mV
